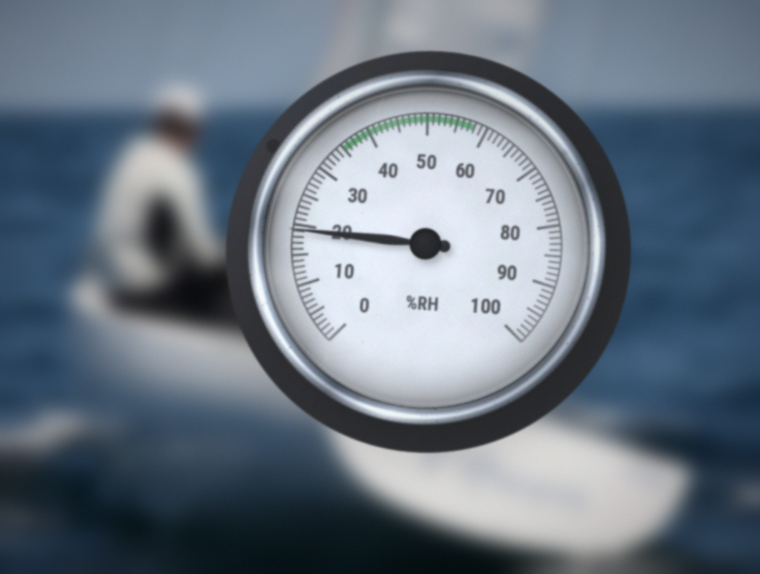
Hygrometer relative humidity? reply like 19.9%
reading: 19%
